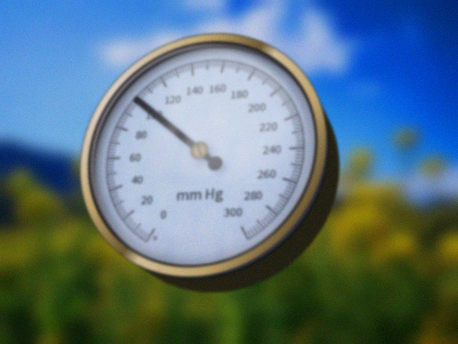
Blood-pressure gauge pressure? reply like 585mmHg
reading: 100mmHg
